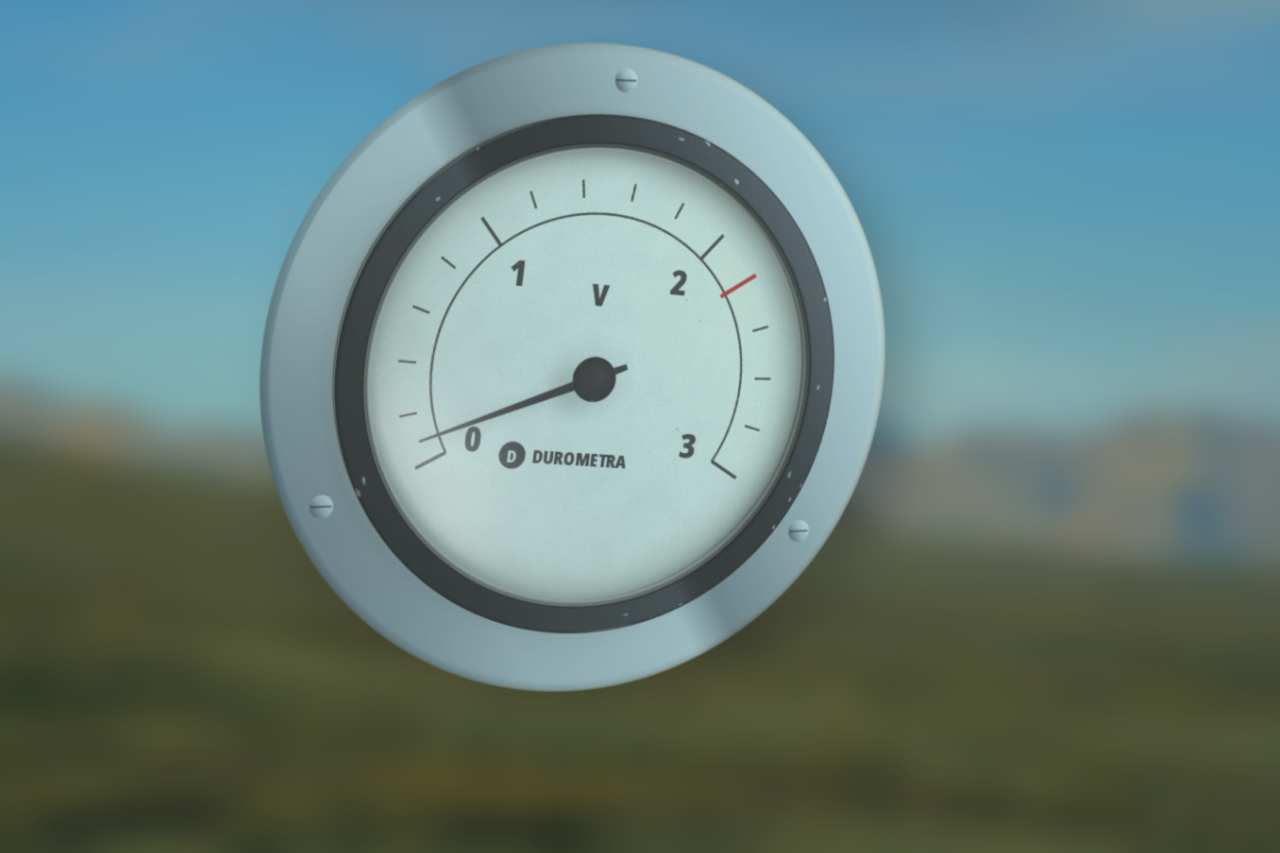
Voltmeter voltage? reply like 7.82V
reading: 0.1V
